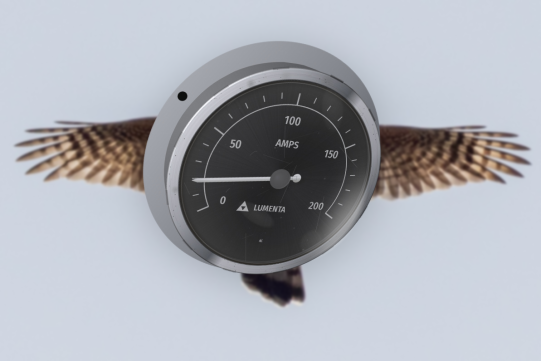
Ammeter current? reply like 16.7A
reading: 20A
